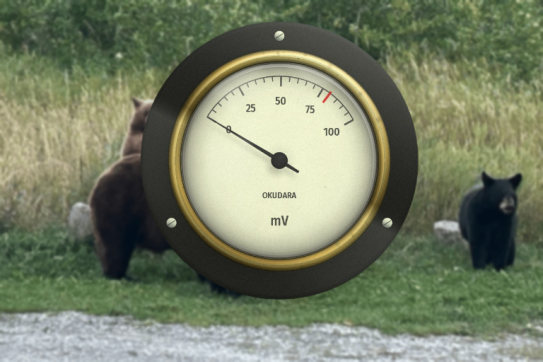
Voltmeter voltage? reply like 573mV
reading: 0mV
